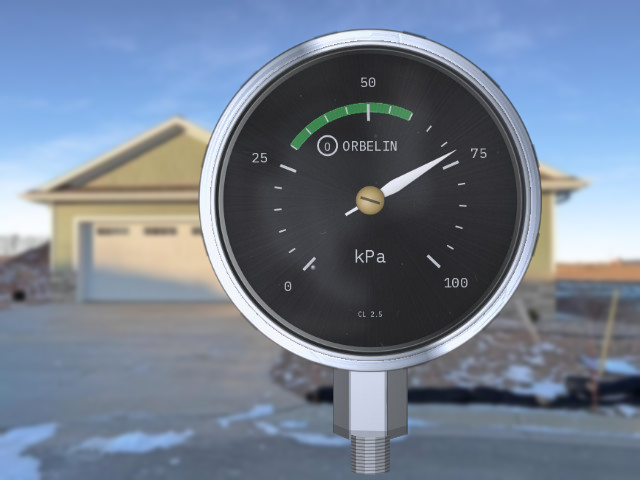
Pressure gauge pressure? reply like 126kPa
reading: 72.5kPa
